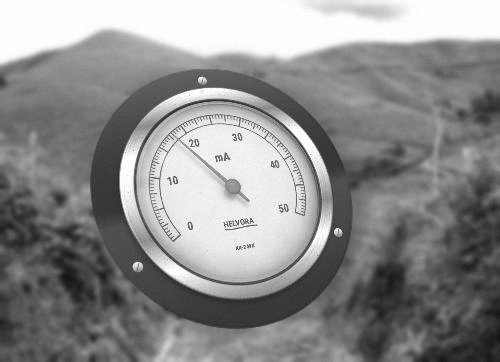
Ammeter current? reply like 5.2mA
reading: 17.5mA
